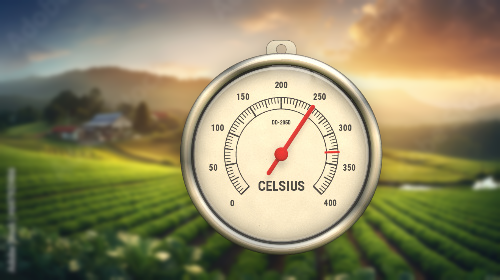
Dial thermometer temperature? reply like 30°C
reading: 250°C
